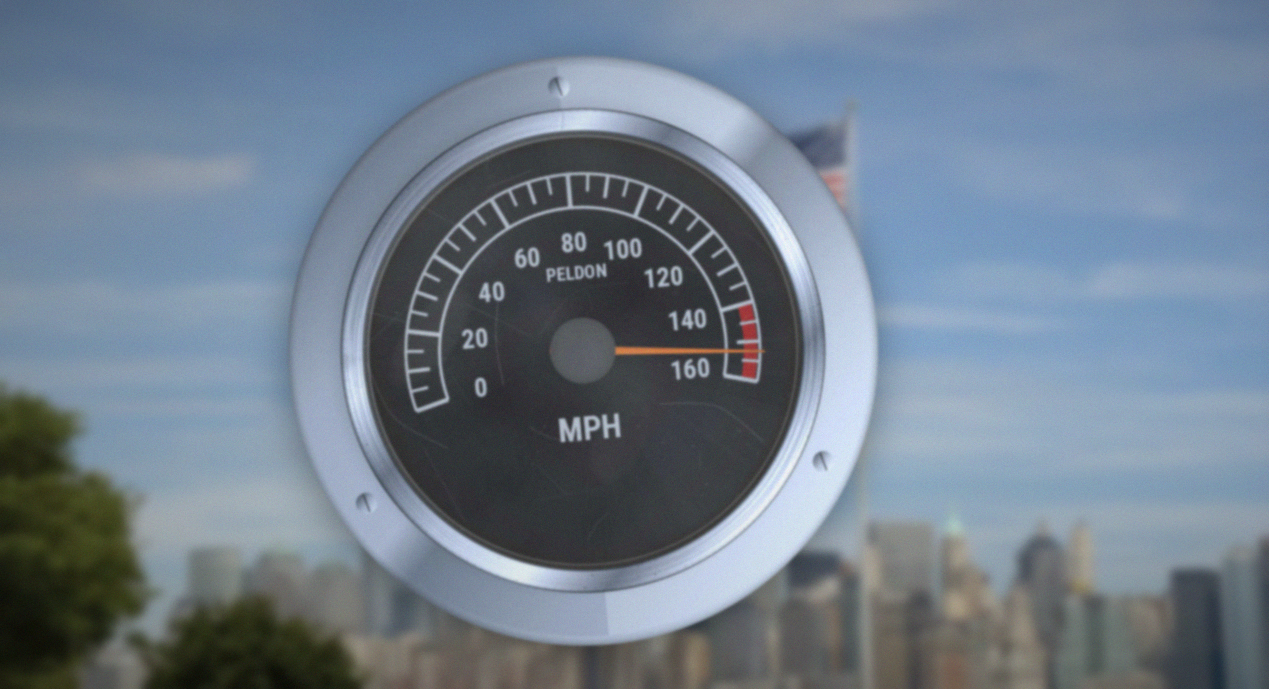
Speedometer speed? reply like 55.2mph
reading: 152.5mph
